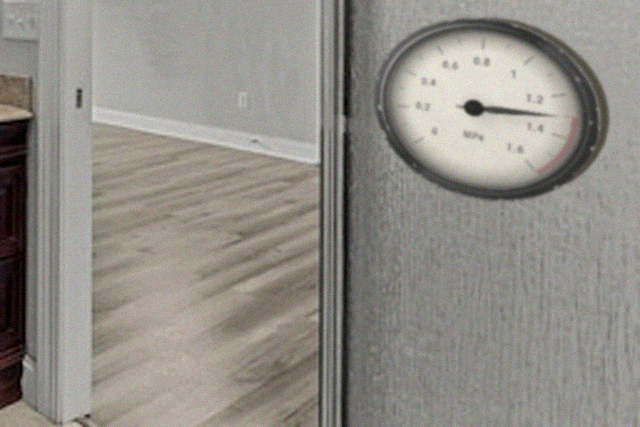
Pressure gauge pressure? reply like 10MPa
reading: 1.3MPa
